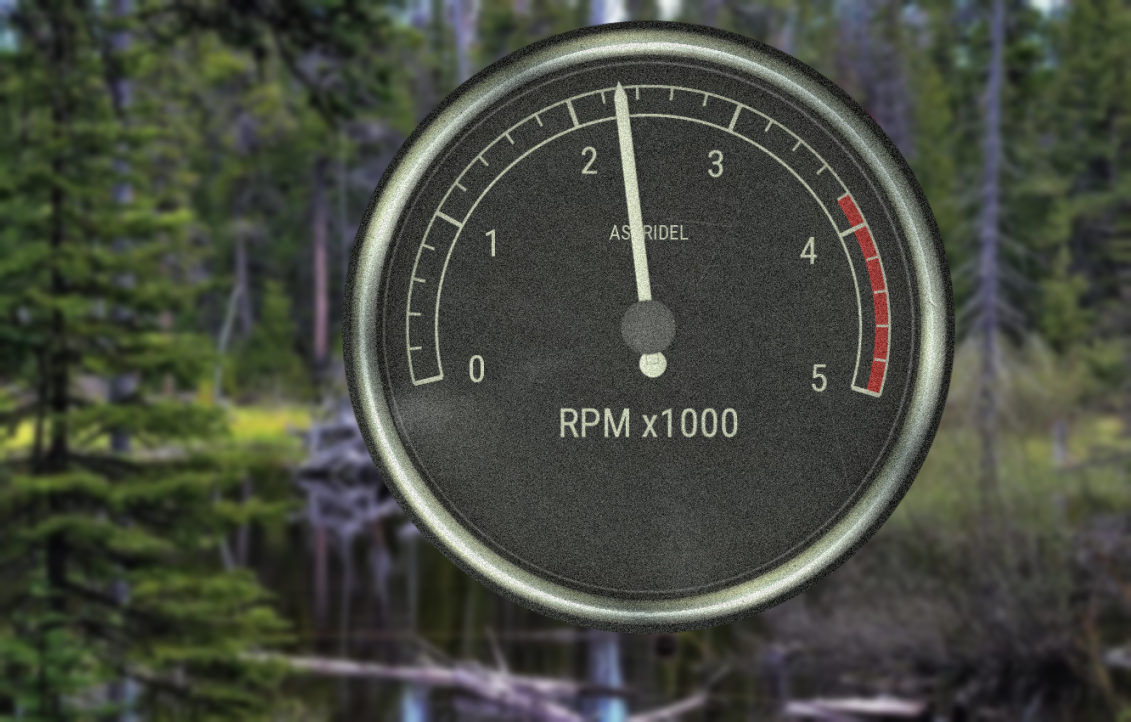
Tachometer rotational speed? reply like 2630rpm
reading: 2300rpm
